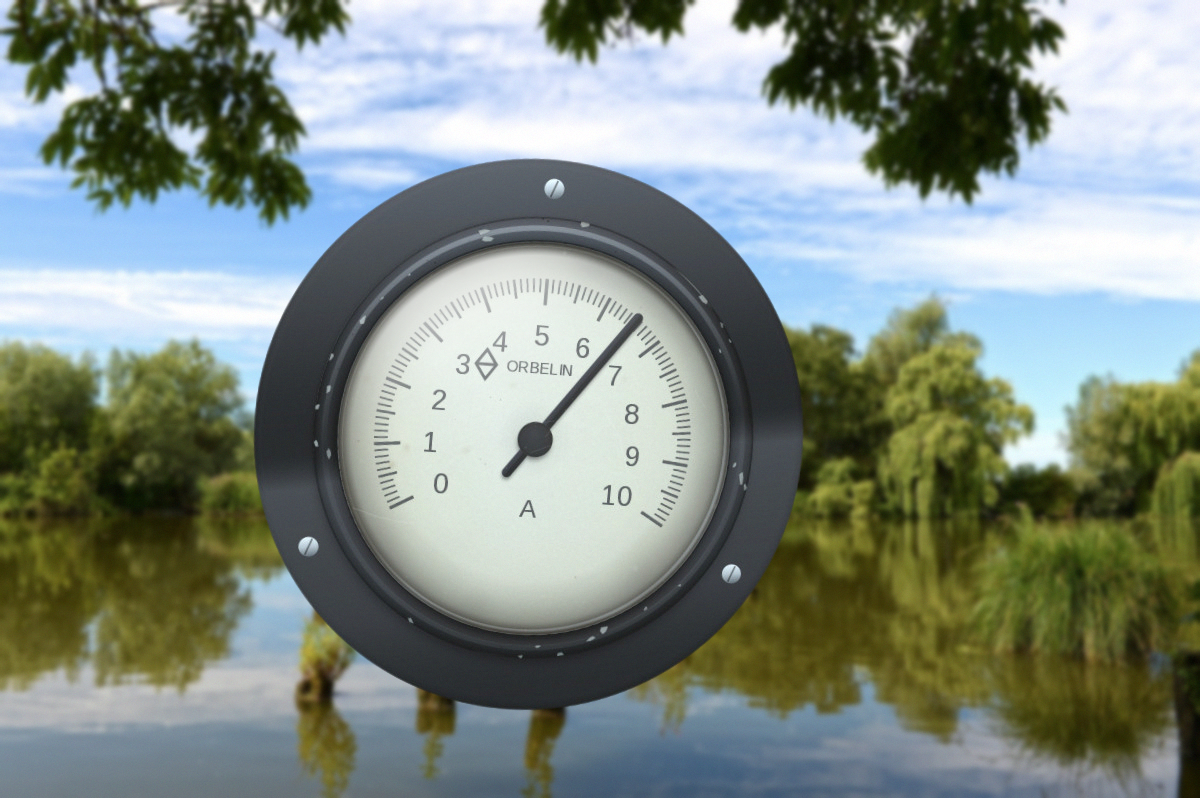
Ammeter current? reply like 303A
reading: 6.5A
